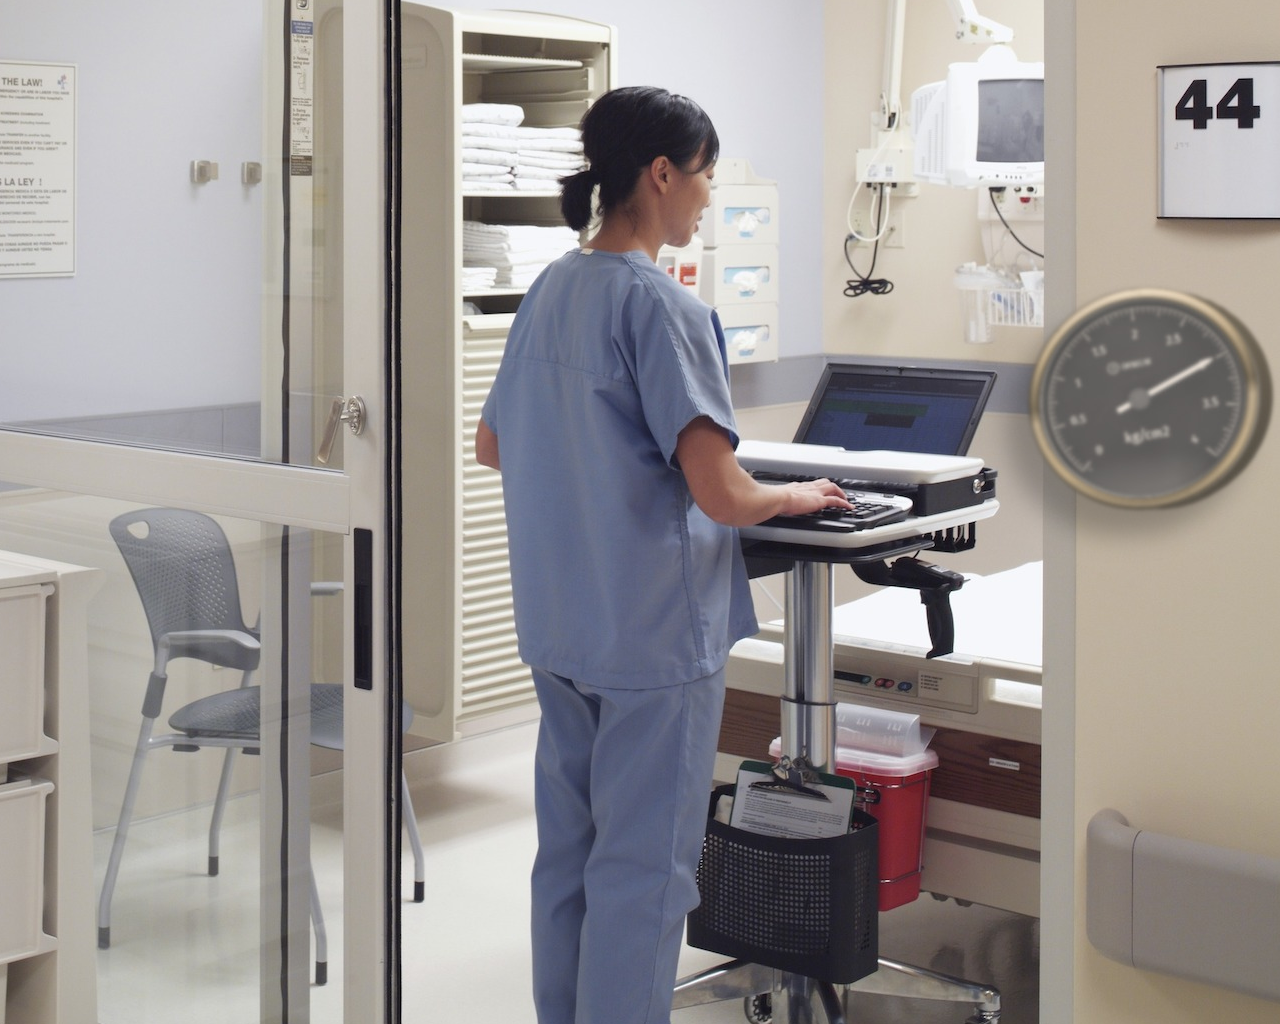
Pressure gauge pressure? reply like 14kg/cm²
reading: 3kg/cm²
